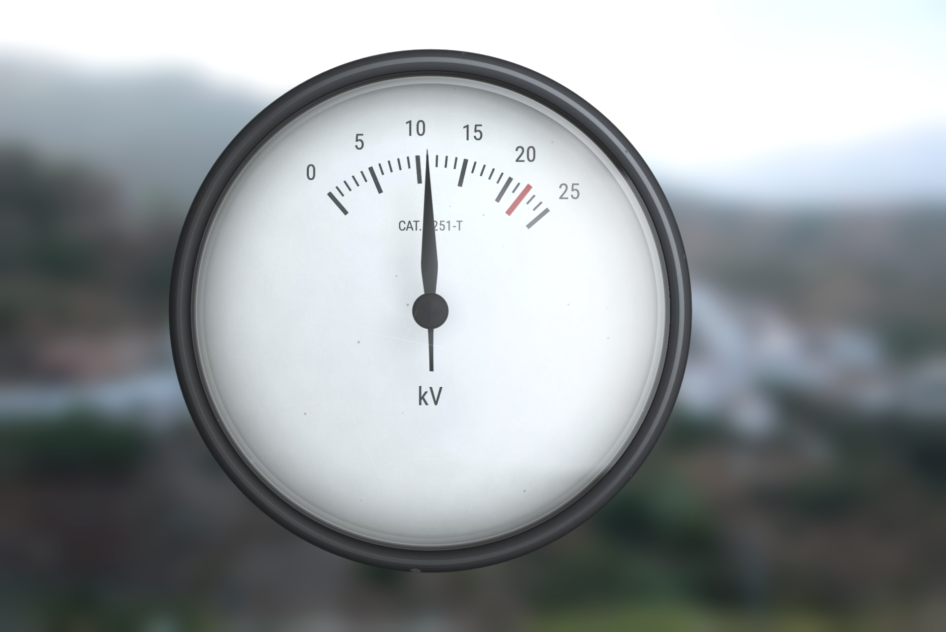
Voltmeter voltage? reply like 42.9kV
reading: 11kV
